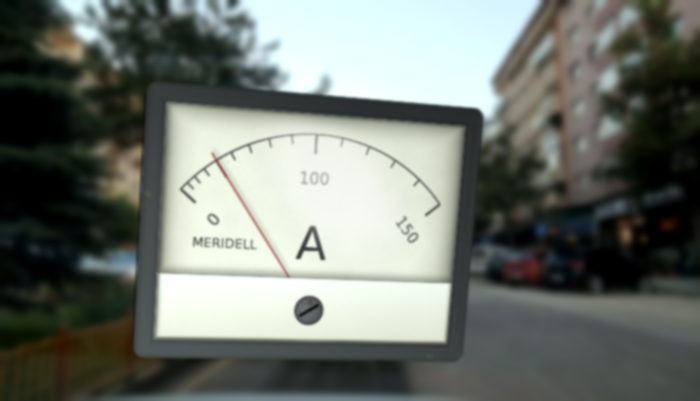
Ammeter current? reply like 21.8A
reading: 50A
